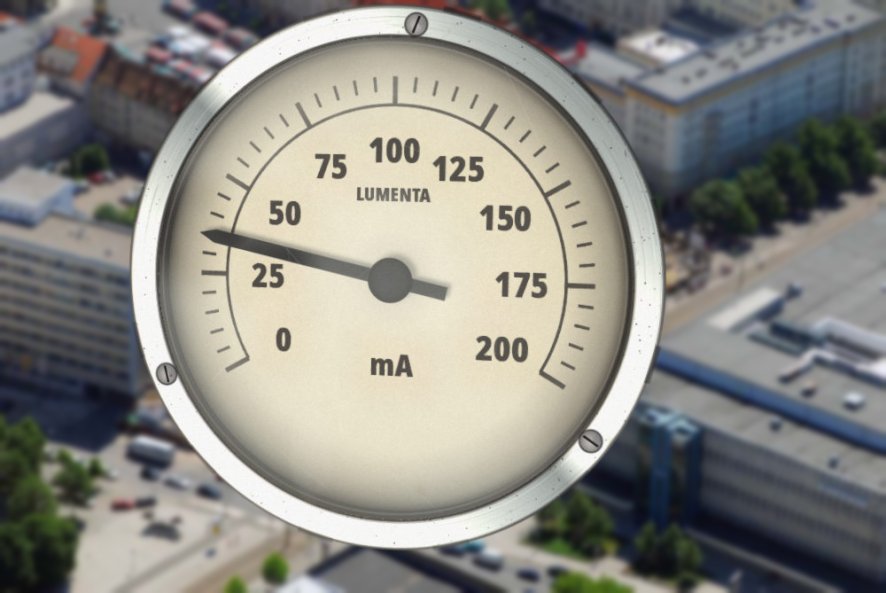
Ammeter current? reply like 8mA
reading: 35mA
